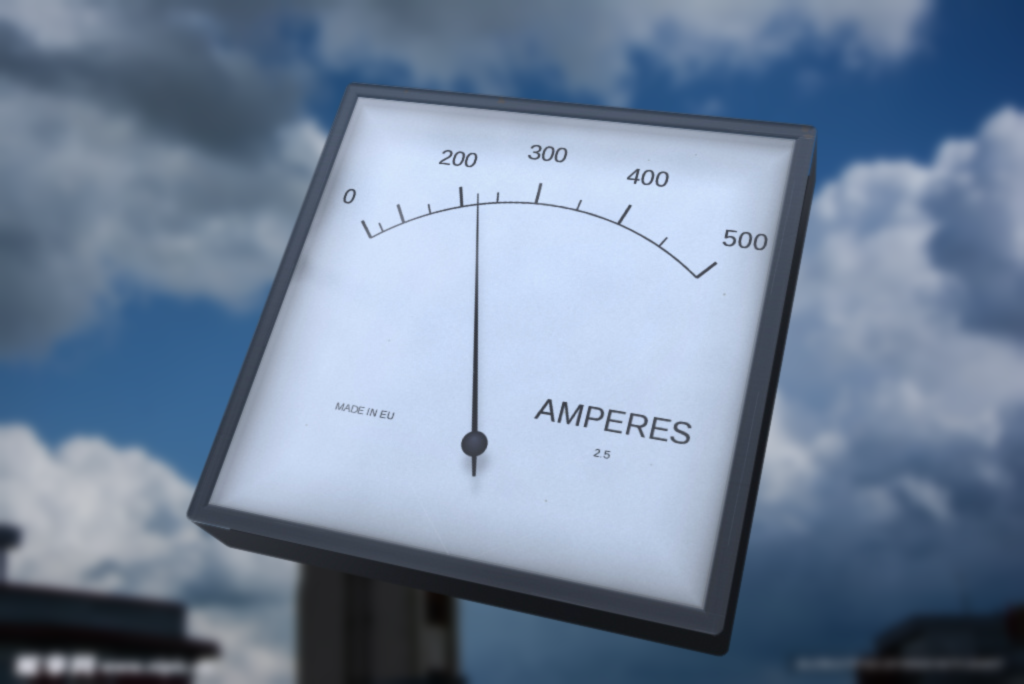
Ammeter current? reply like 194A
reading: 225A
